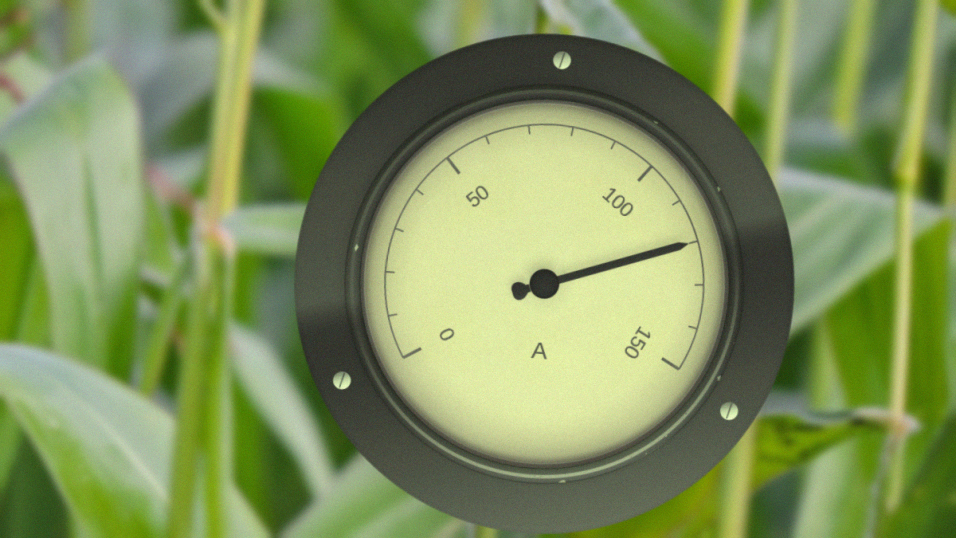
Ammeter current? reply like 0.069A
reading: 120A
